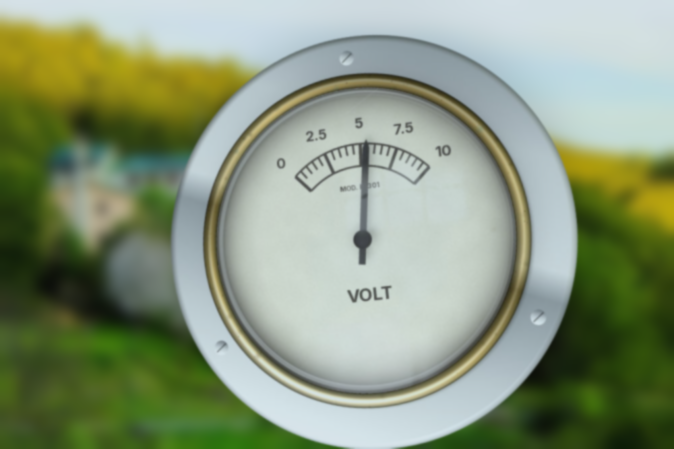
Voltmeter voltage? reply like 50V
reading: 5.5V
